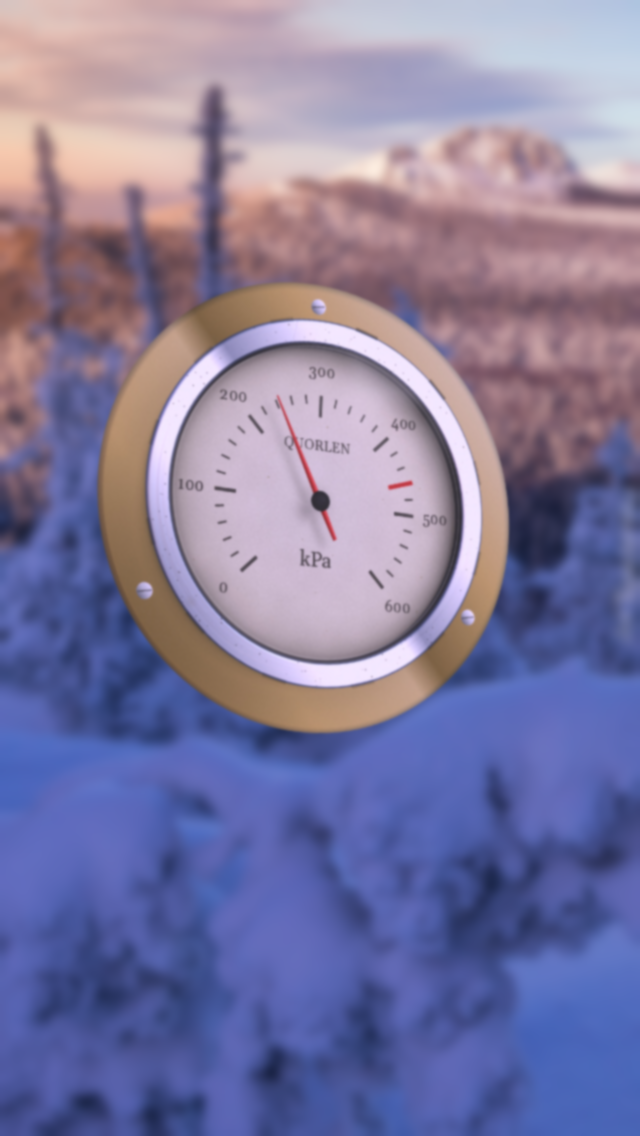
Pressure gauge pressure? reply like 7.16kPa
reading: 240kPa
